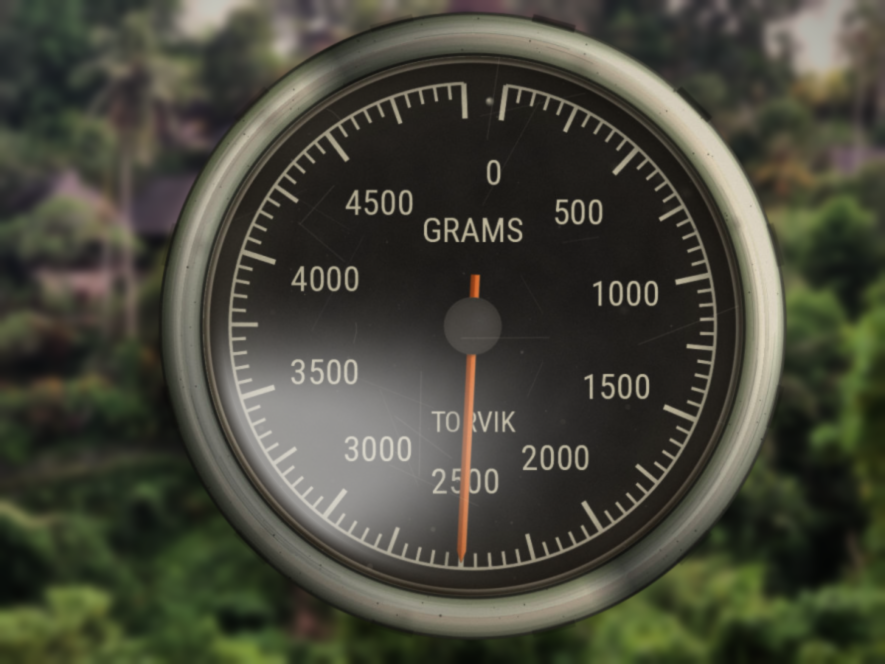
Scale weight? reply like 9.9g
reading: 2500g
